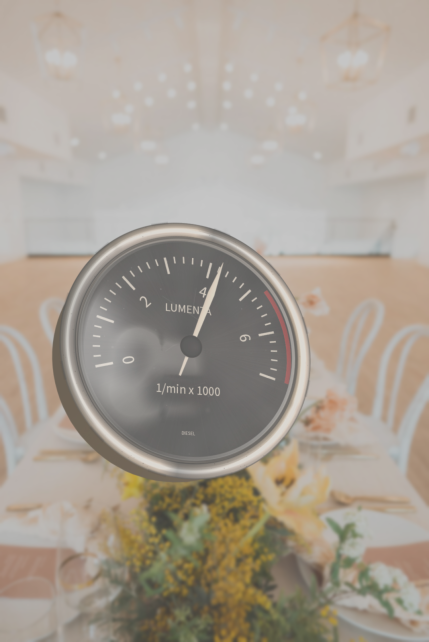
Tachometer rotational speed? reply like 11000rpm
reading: 4200rpm
